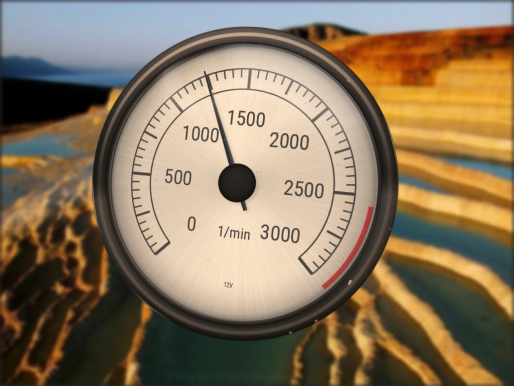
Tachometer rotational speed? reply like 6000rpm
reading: 1250rpm
